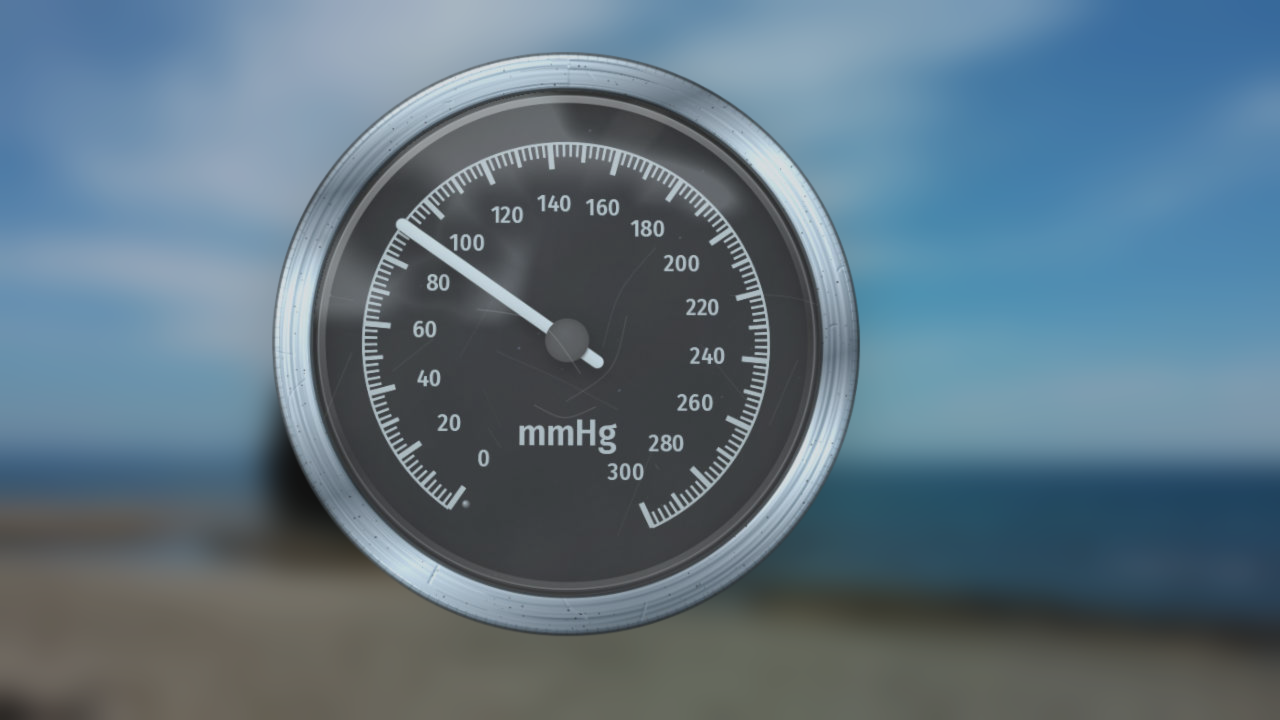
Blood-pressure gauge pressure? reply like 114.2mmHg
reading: 90mmHg
